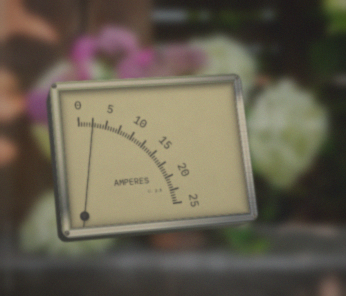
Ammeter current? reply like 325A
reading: 2.5A
